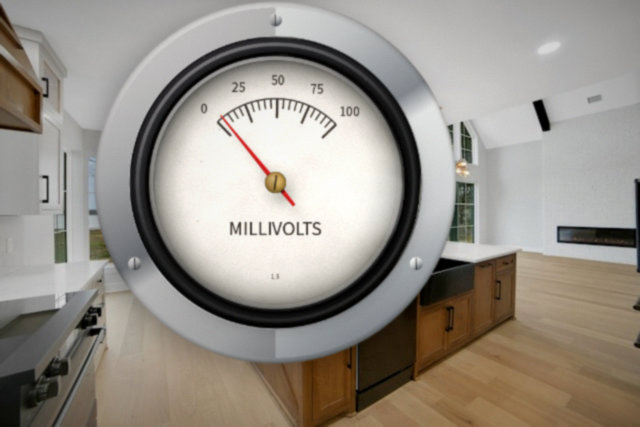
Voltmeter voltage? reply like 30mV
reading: 5mV
